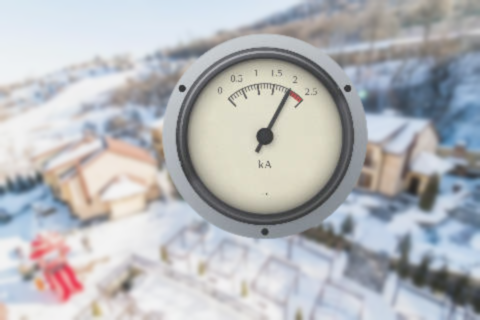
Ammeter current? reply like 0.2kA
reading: 2kA
